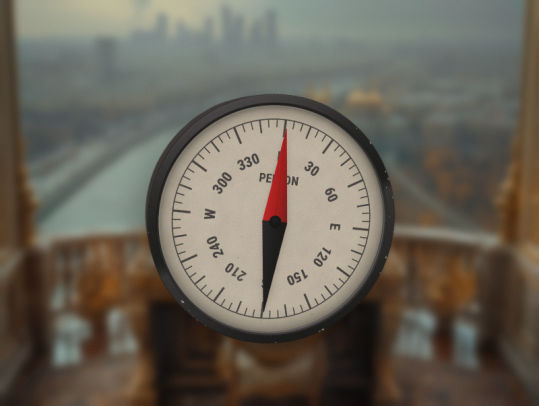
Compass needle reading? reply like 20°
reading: 0°
